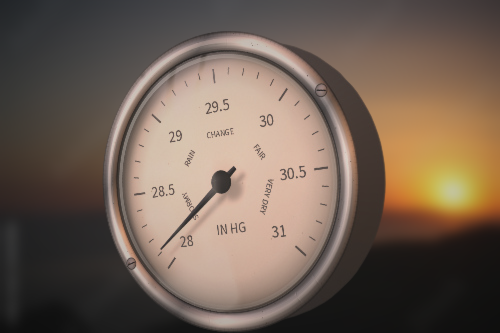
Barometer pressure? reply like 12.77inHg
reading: 28.1inHg
